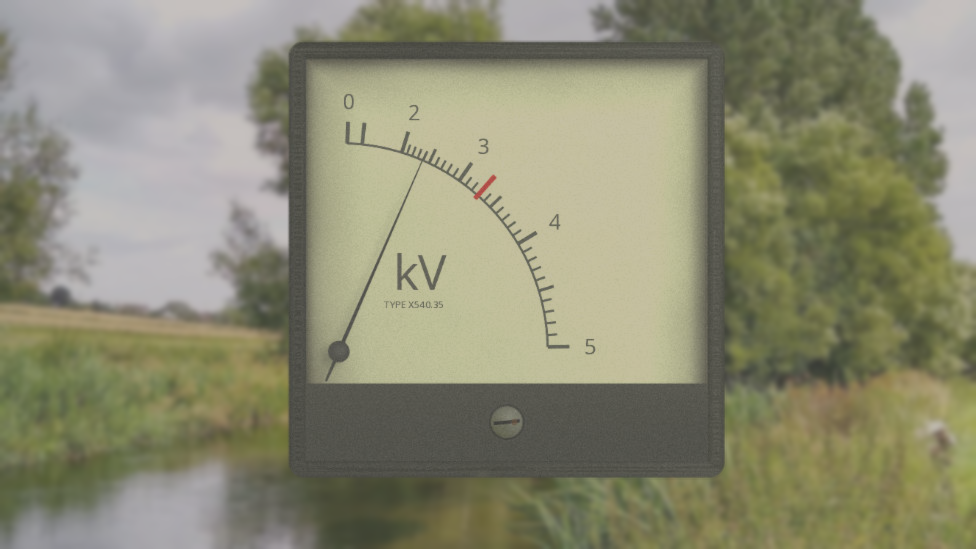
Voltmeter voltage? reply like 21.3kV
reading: 2.4kV
